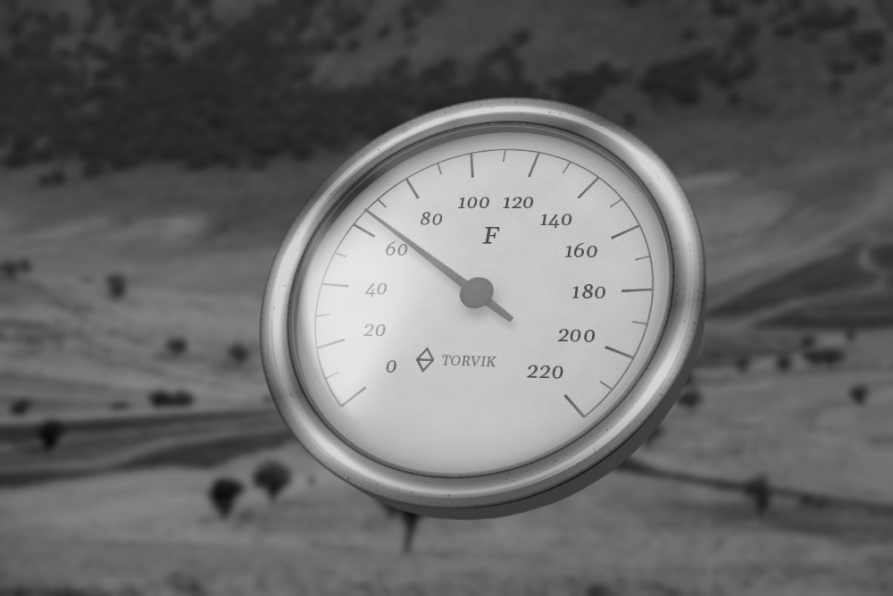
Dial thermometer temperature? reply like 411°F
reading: 65°F
